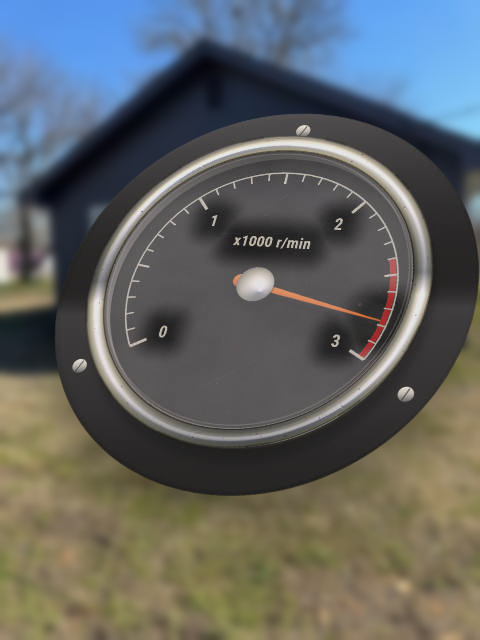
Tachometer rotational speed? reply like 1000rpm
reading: 2800rpm
